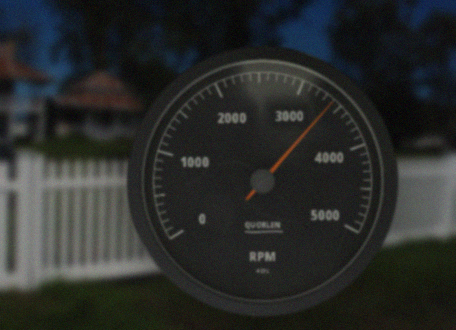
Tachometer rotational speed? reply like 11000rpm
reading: 3400rpm
